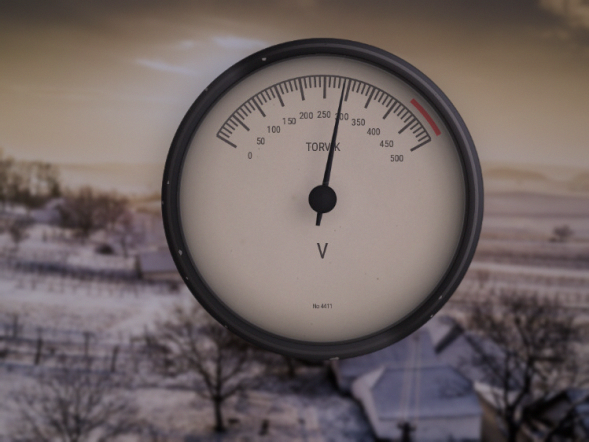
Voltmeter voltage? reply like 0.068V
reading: 290V
